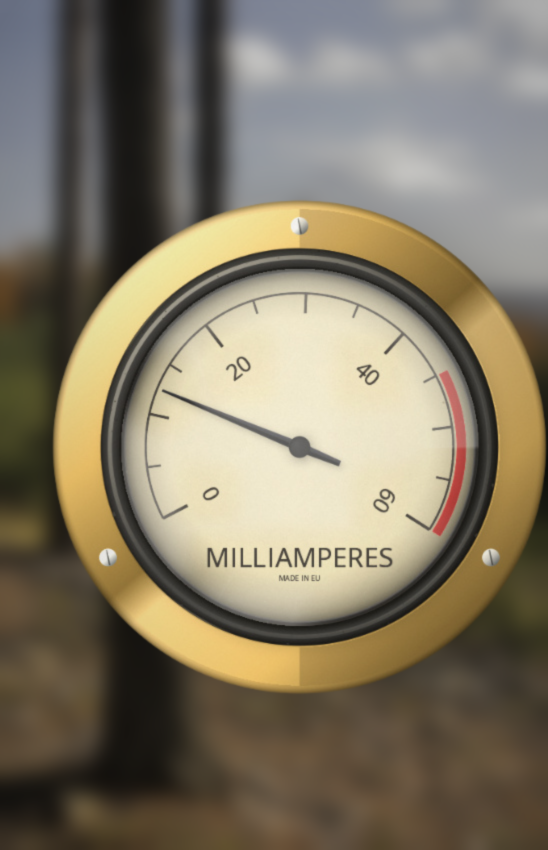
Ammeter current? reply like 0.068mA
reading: 12.5mA
